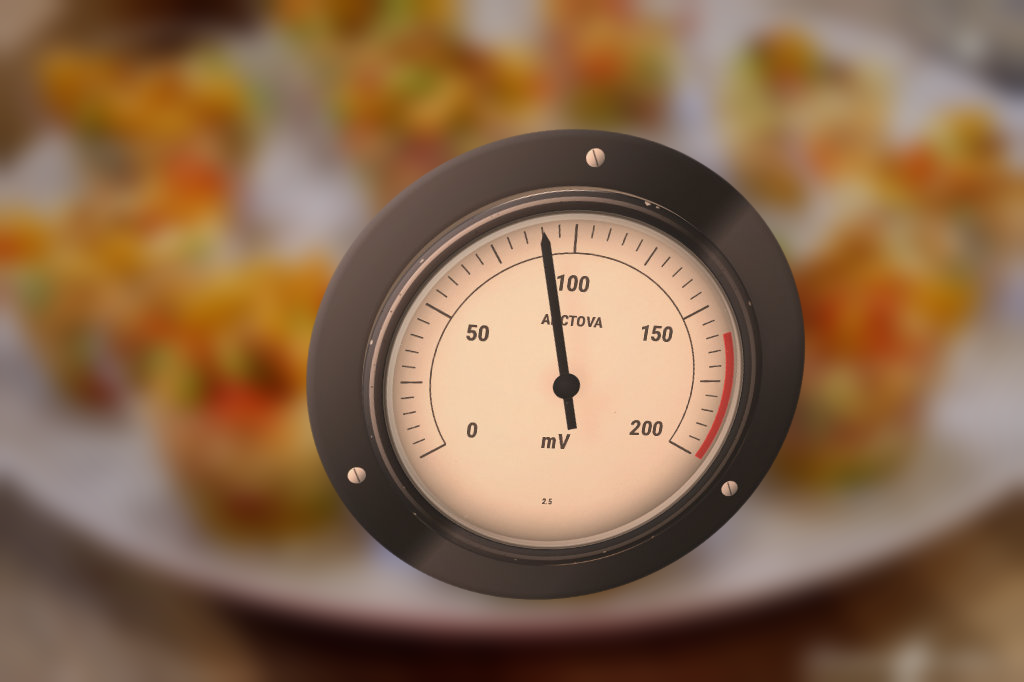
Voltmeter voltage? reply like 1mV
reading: 90mV
